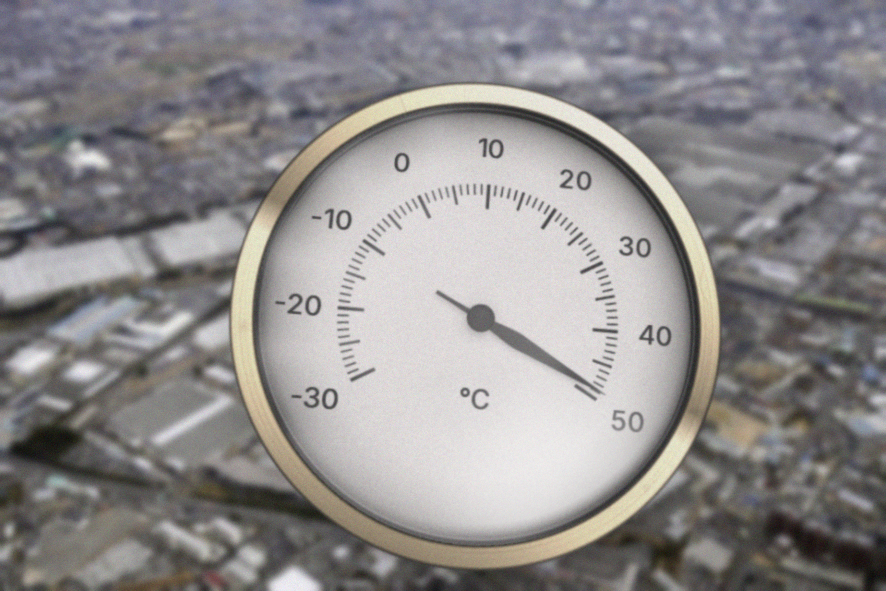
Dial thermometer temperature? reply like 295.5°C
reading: 49°C
